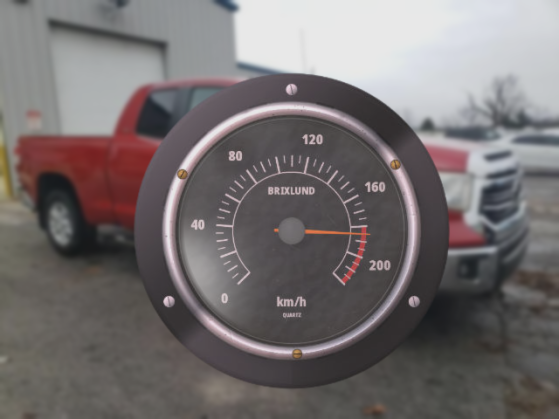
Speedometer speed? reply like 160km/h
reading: 185km/h
